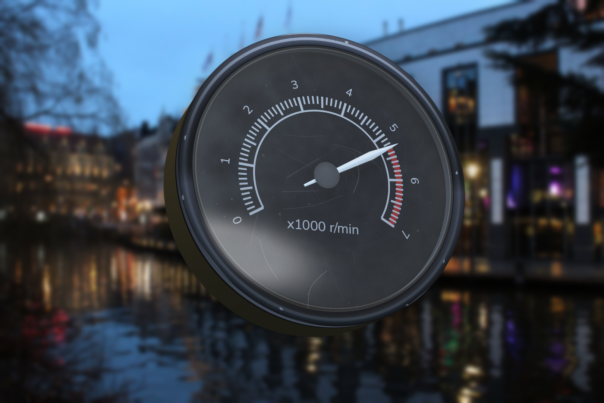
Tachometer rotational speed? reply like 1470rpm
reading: 5300rpm
